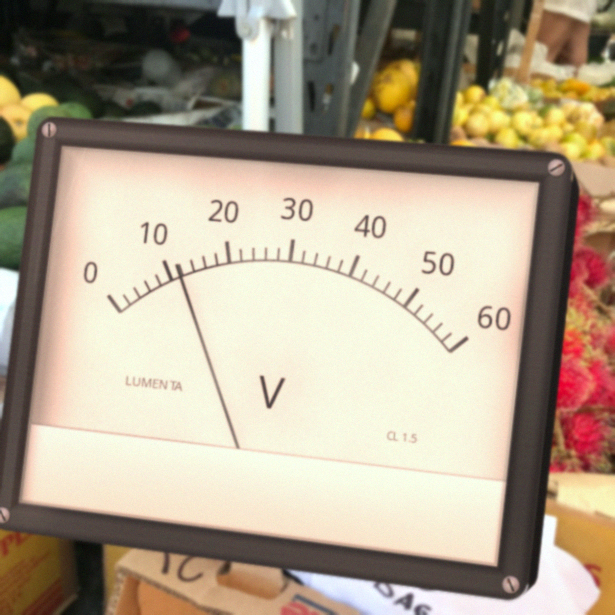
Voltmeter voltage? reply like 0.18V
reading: 12V
